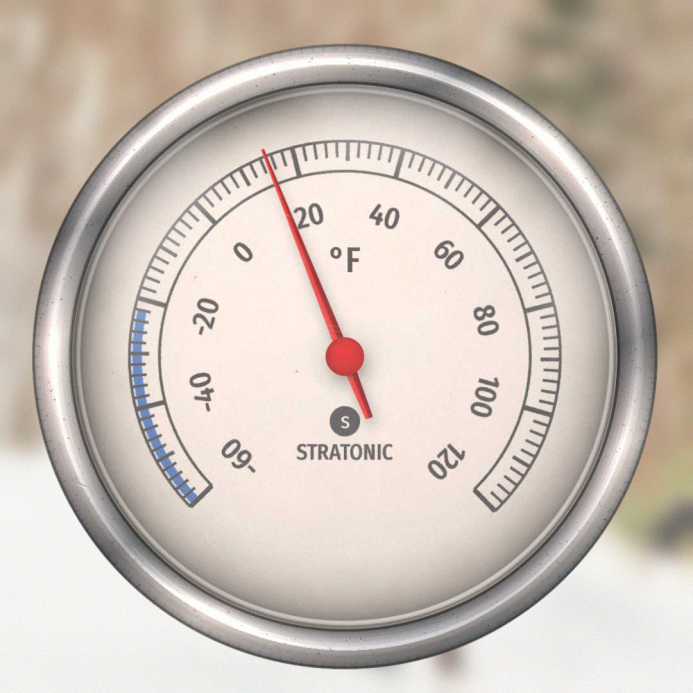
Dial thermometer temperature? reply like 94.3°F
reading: 15°F
